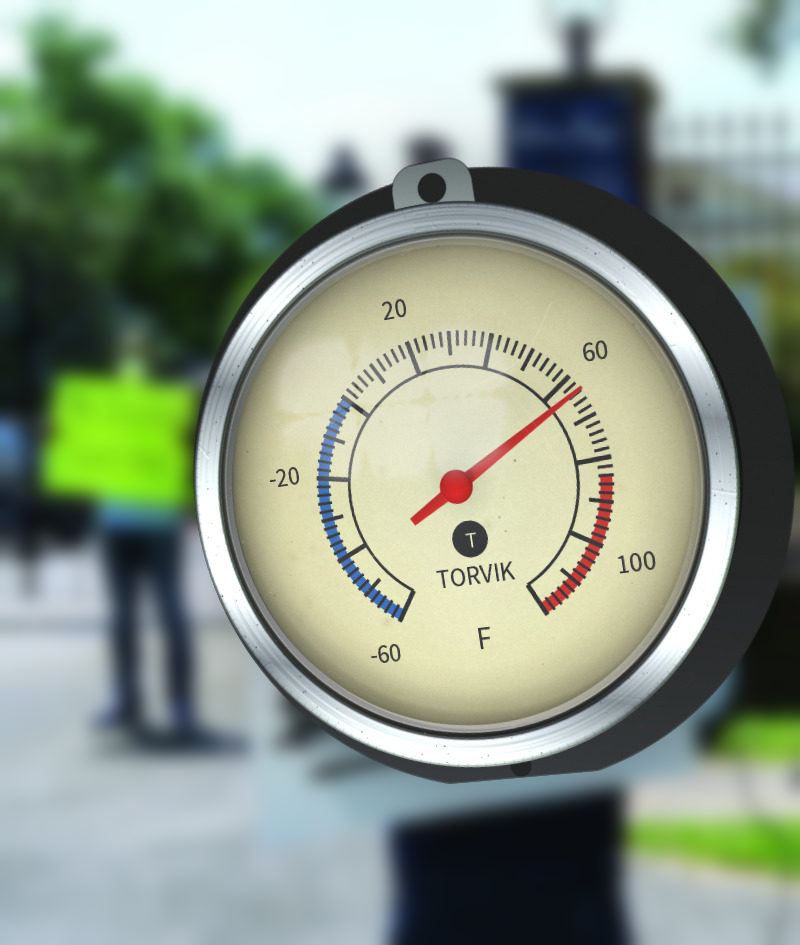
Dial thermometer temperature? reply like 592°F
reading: 64°F
